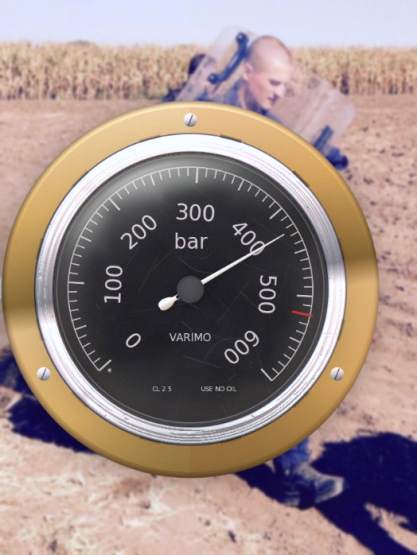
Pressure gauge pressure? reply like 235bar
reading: 425bar
